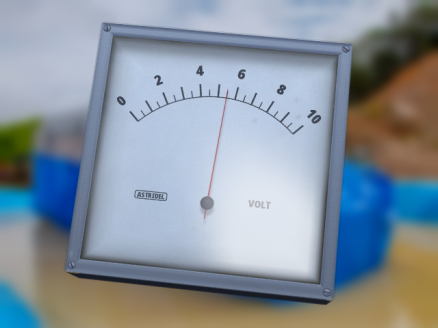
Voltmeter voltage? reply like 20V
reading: 5.5V
